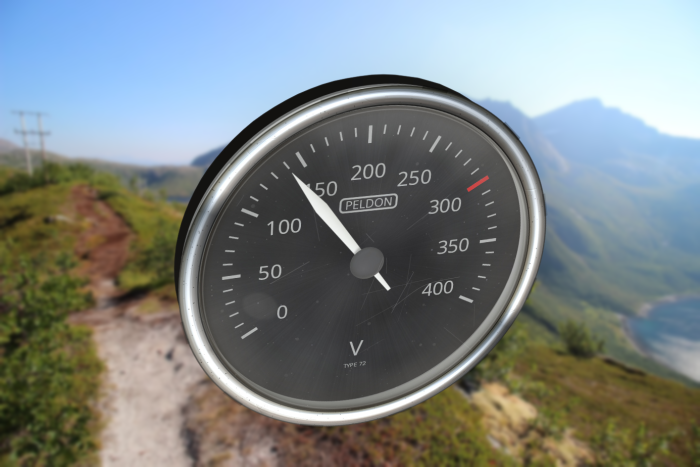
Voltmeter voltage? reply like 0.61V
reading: 140V
